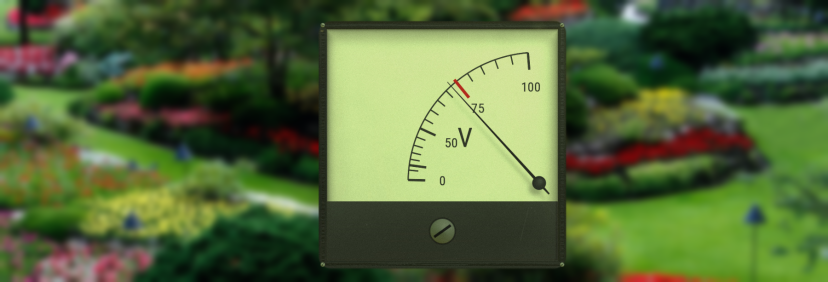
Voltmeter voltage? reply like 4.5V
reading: 72.5V
